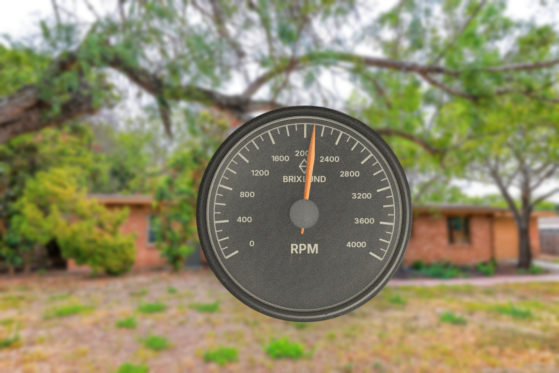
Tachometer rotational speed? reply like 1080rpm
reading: 2100rpm
